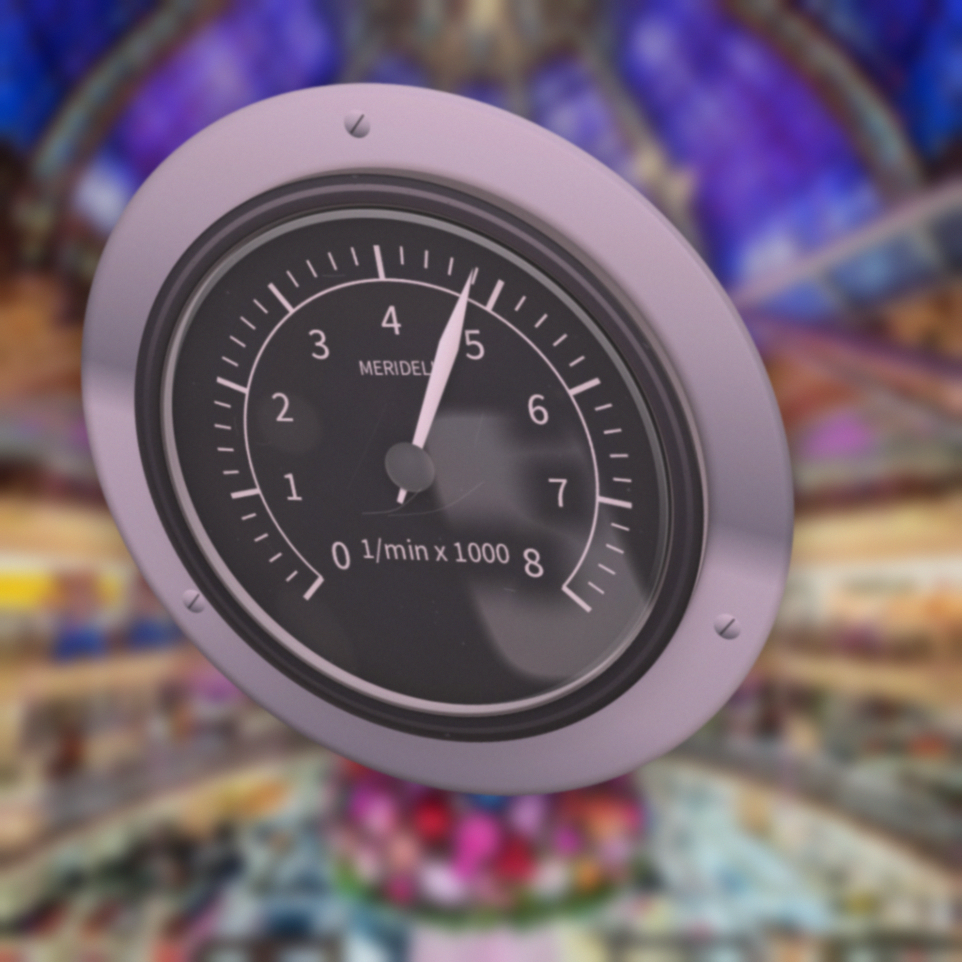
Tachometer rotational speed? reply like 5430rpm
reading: 4800rpm
